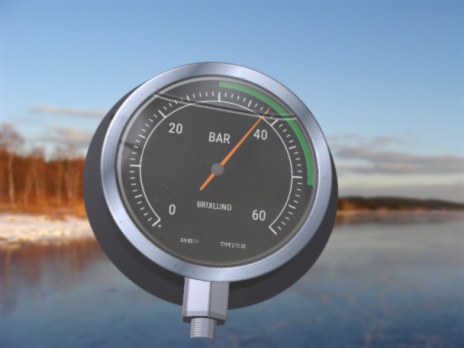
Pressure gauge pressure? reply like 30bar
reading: 38bar
